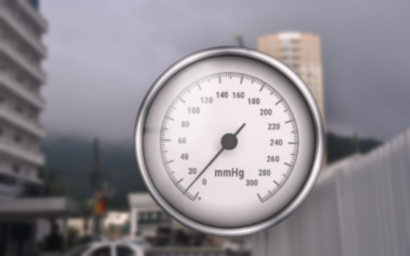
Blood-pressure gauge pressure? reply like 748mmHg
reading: 10mmHg
